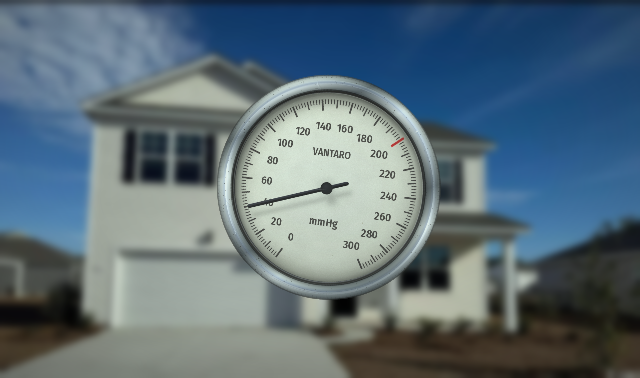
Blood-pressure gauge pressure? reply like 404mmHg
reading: 40mmHg
